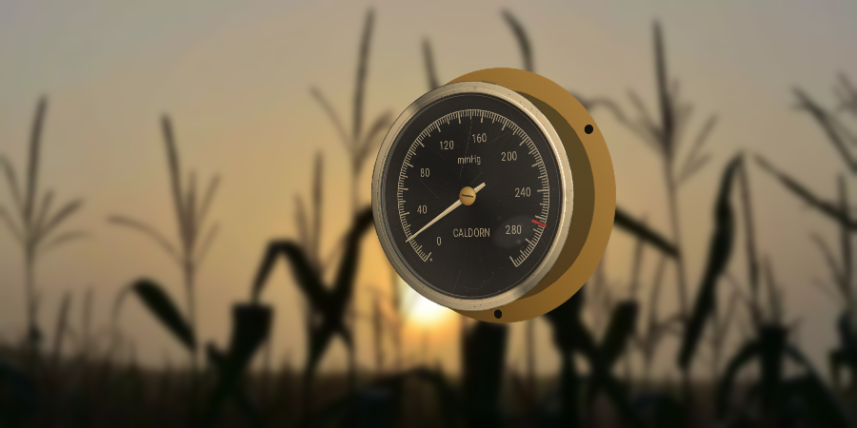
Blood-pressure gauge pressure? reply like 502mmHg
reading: 20mmHg
